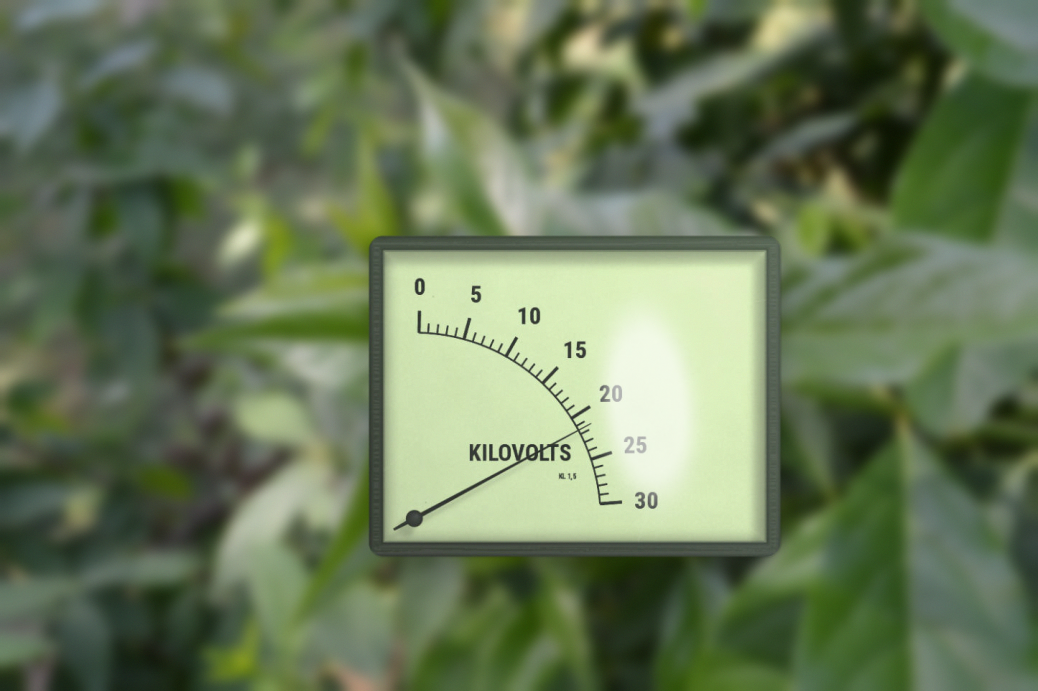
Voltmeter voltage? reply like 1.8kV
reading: 21.5kV
